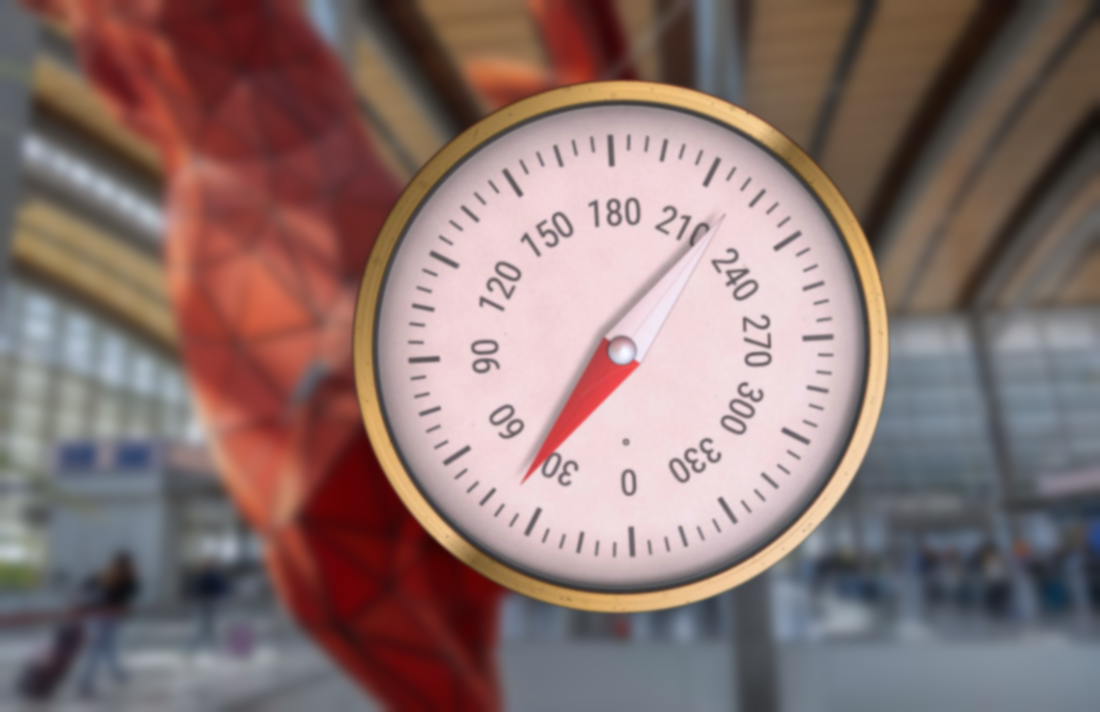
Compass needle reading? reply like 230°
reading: 40°
